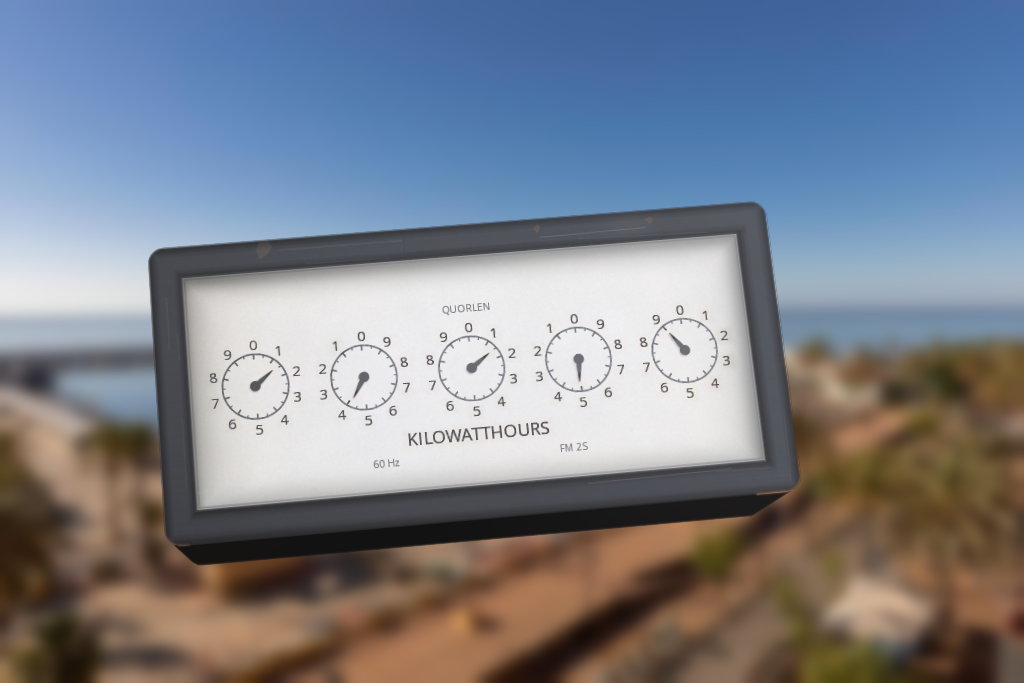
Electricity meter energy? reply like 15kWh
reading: 14149kWh
